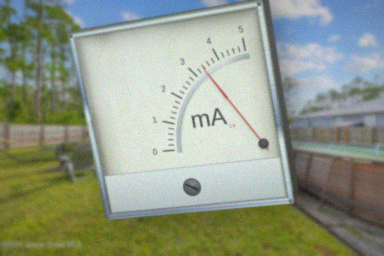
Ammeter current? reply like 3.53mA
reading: 3.4mA
